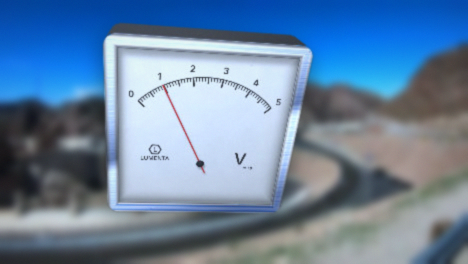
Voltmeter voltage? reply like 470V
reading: 1V
